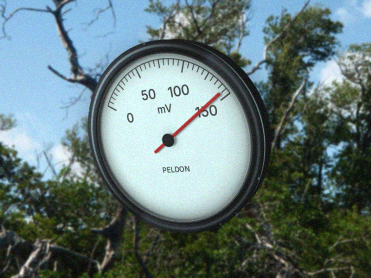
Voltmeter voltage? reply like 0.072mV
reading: 145mV
